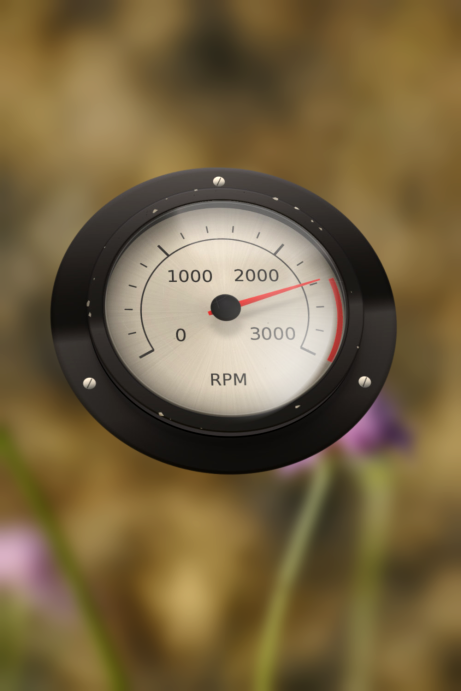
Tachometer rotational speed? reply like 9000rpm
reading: 2400rpm
